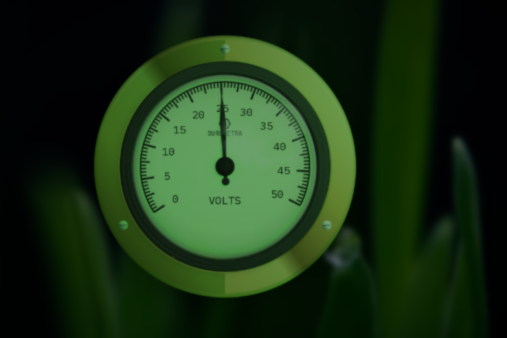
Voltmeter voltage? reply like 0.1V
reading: 25V
